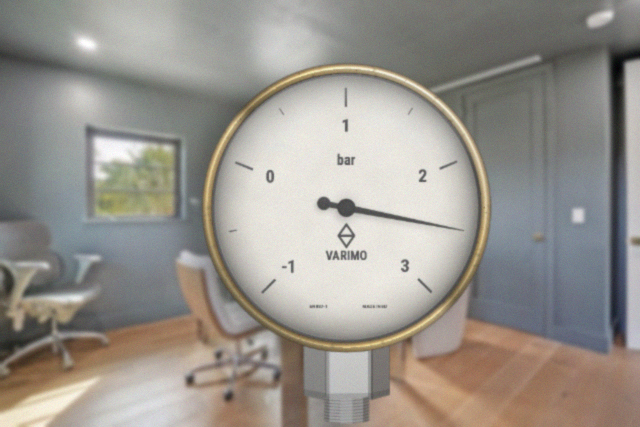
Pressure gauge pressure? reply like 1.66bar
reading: 2.5bar
